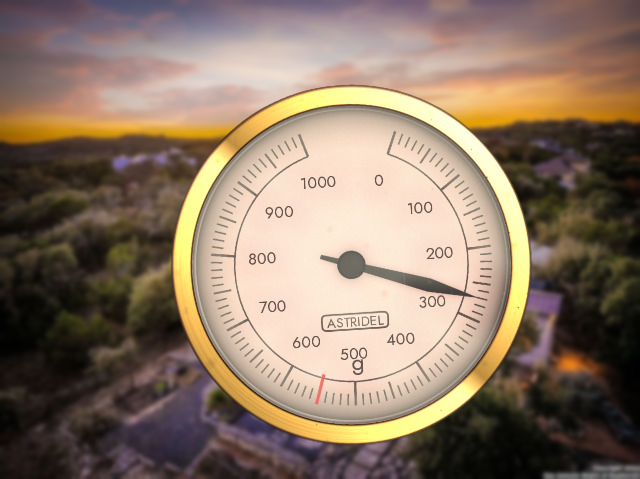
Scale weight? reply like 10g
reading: 270g
